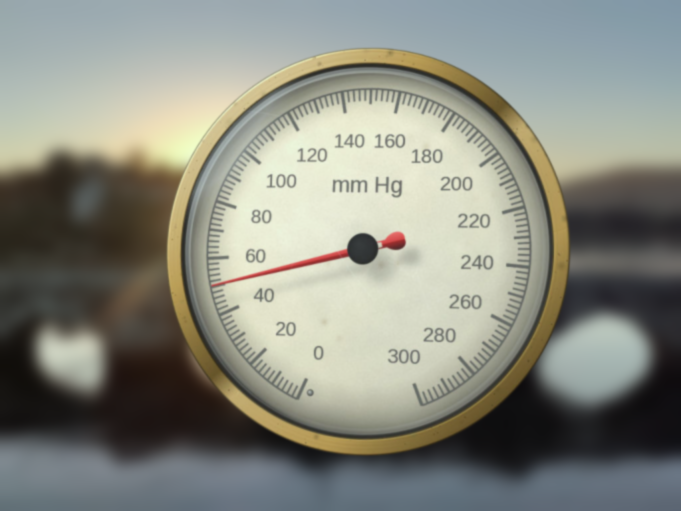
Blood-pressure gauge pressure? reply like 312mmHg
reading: 50mmHg
